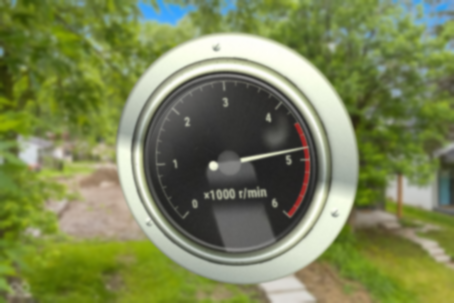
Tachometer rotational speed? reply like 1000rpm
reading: 4800rpm
